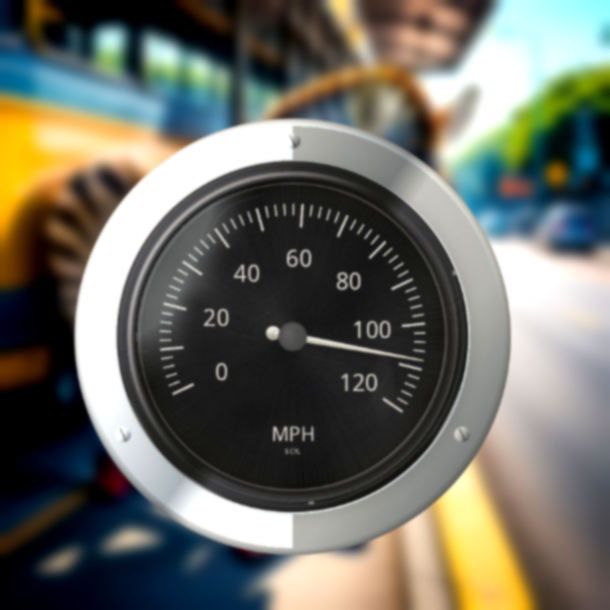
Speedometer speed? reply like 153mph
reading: 108mph
